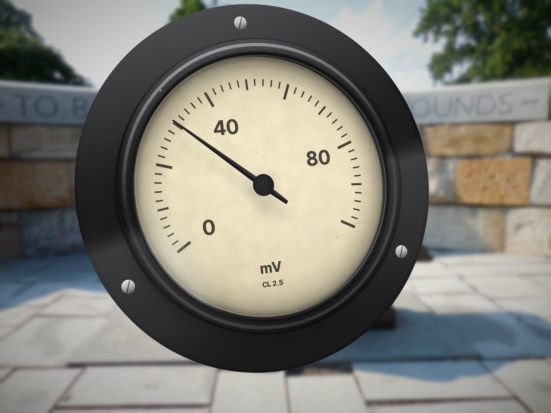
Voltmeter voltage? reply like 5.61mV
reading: 30mV
